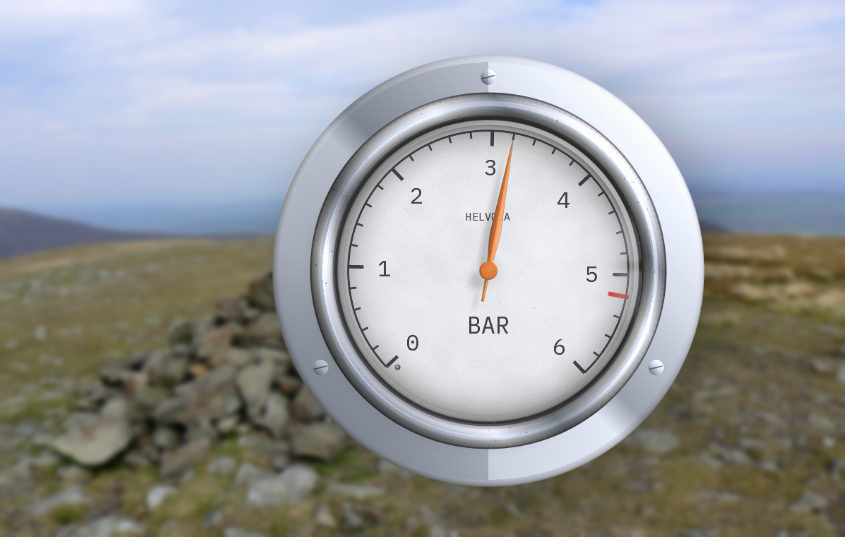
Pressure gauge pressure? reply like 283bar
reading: 3.2bar
